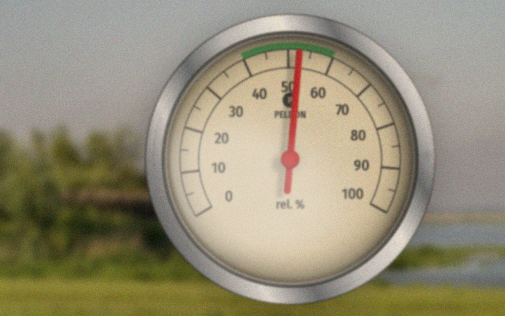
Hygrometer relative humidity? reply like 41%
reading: 52.5%
